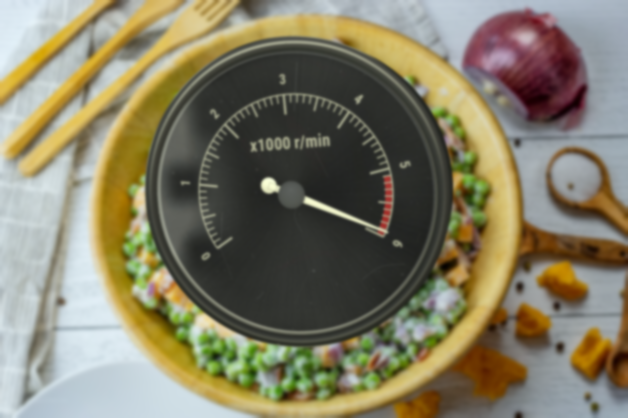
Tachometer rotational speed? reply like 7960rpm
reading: 5900rpm
